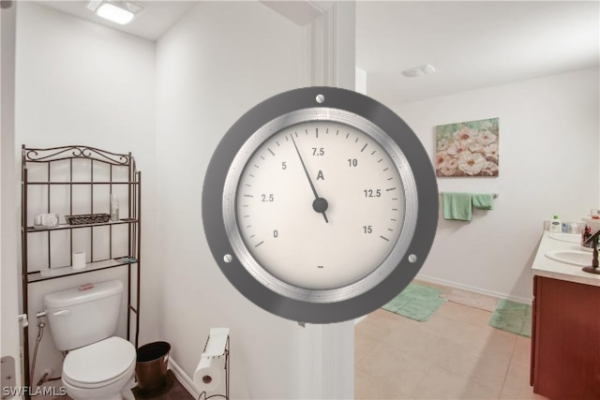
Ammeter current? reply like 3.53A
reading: 6.25A
